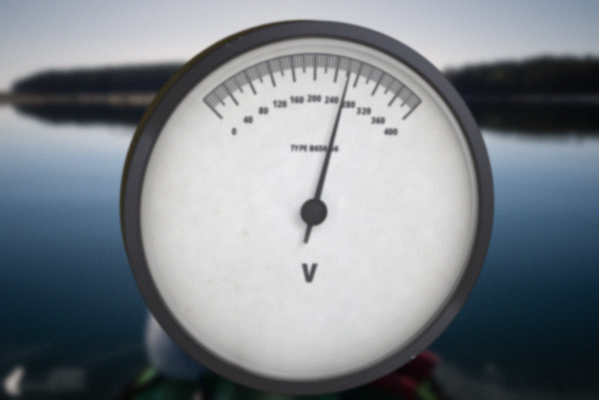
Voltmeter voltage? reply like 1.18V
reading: 260V
